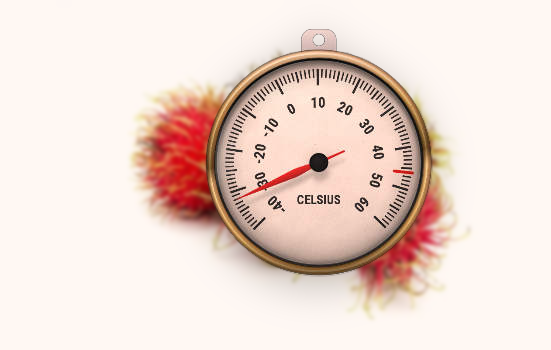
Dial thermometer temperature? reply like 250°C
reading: -32°C
